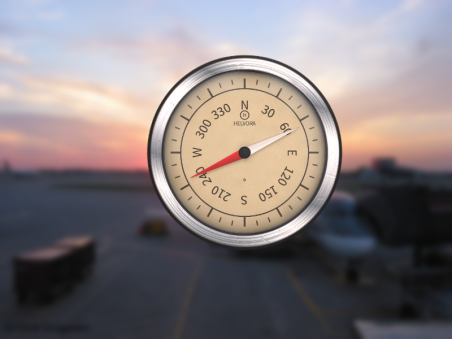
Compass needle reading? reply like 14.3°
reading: 245°
